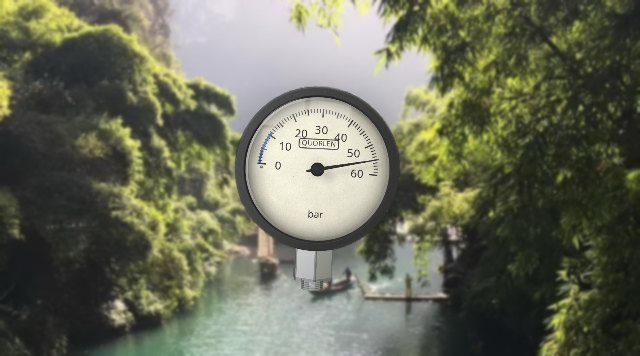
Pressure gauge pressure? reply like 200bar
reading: 55bar
